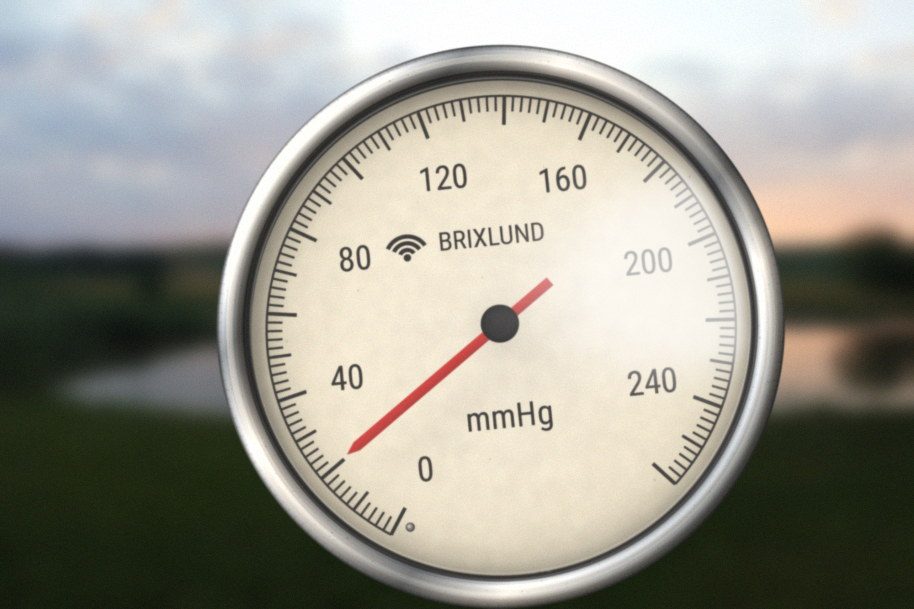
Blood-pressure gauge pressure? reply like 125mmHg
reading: 20mmHg
